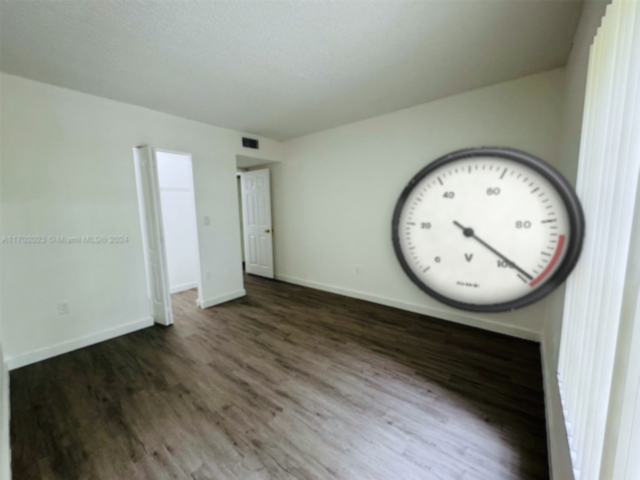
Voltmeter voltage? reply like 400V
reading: 98V
